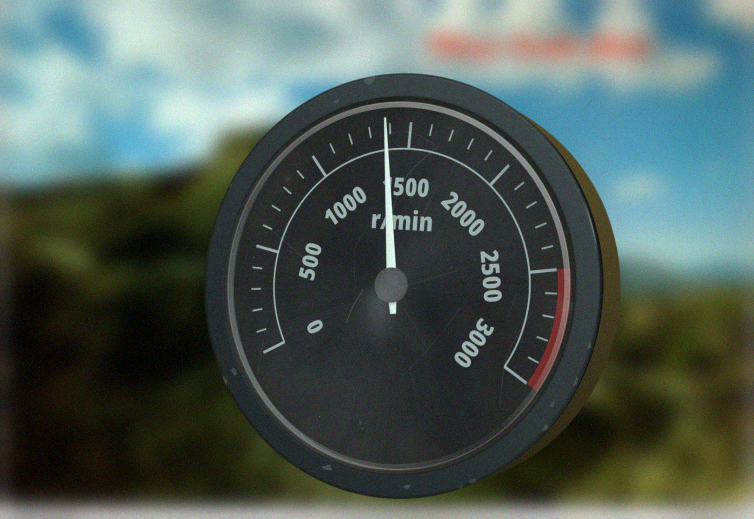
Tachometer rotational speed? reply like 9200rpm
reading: 1400rpm
